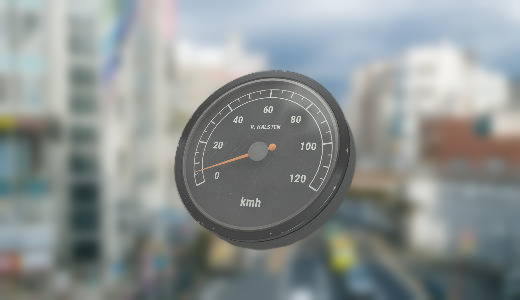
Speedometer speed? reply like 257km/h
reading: 5km/h
